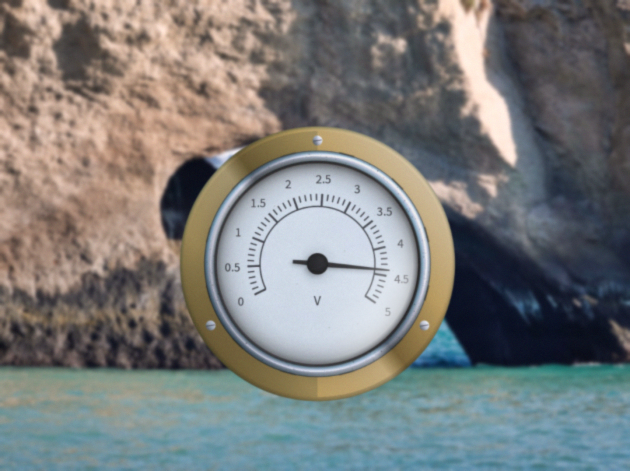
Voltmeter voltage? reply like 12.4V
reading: 4.4V
